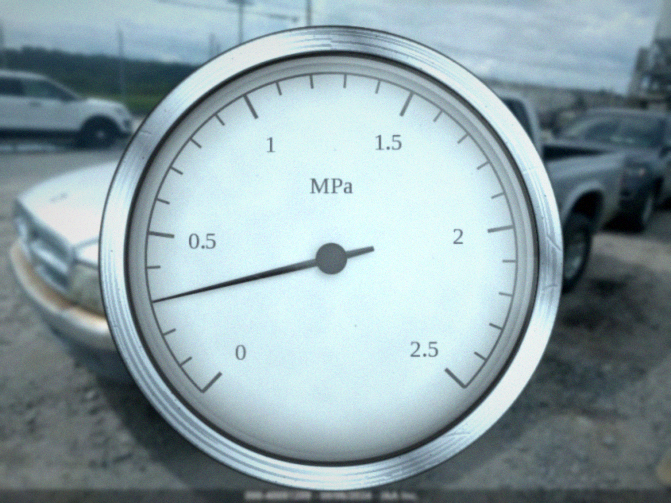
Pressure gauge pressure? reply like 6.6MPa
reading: 0.3MPa
